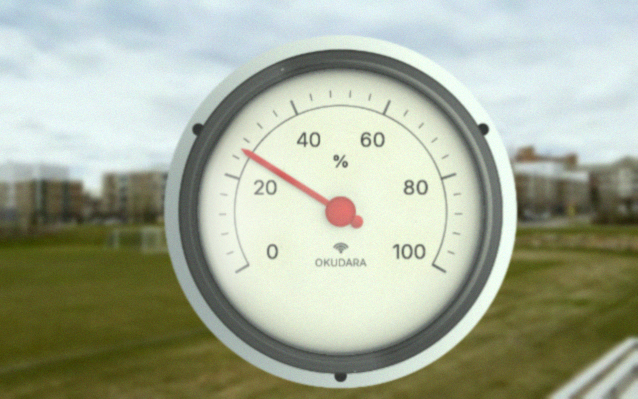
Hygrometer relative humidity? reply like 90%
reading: 26%
